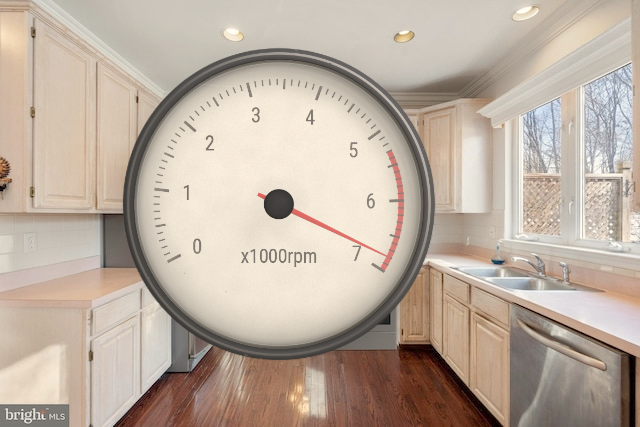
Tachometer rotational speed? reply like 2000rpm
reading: 6800rpm
